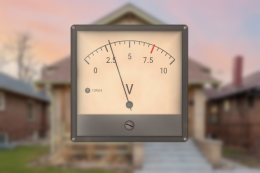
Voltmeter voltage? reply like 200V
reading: 3V
